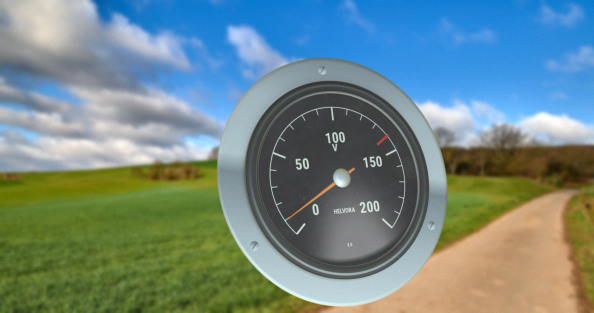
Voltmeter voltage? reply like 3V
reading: 10V
